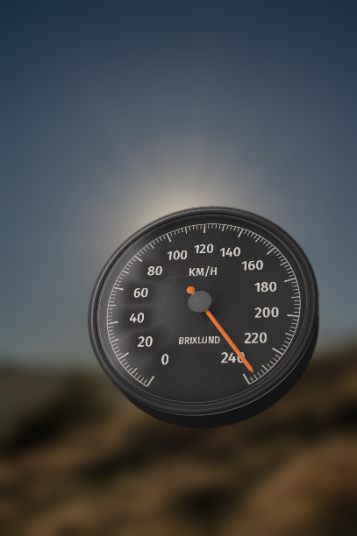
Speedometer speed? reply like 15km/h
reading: 236km/h
